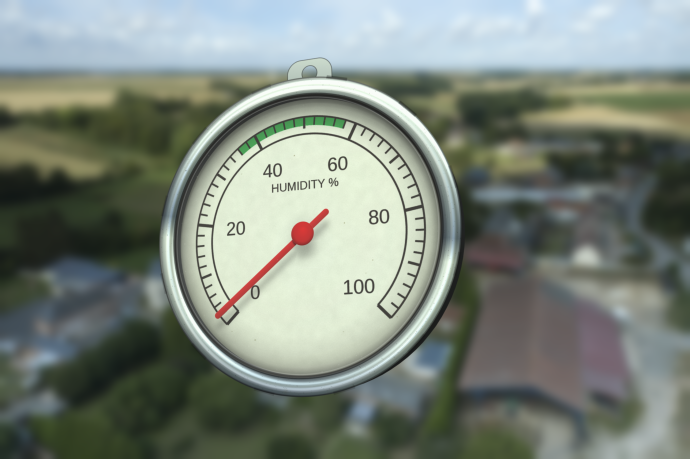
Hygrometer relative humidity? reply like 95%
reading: 2%
